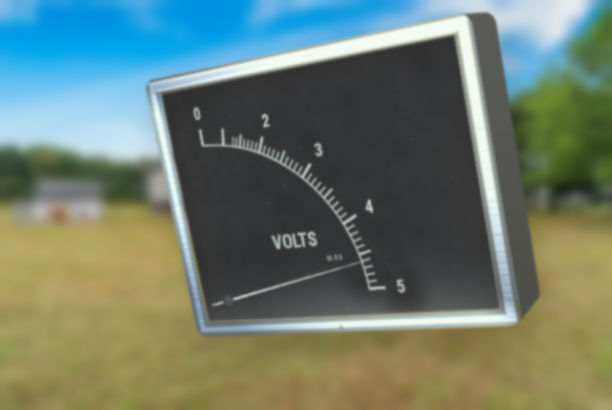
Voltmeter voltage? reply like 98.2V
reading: 4.6V
